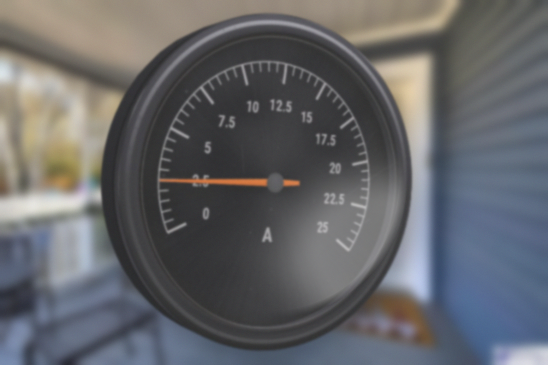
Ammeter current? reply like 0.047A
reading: 2.5A
